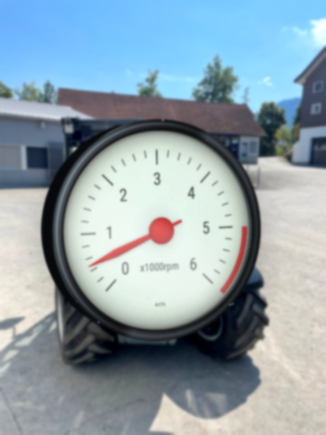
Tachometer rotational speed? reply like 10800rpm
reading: 500rpm
